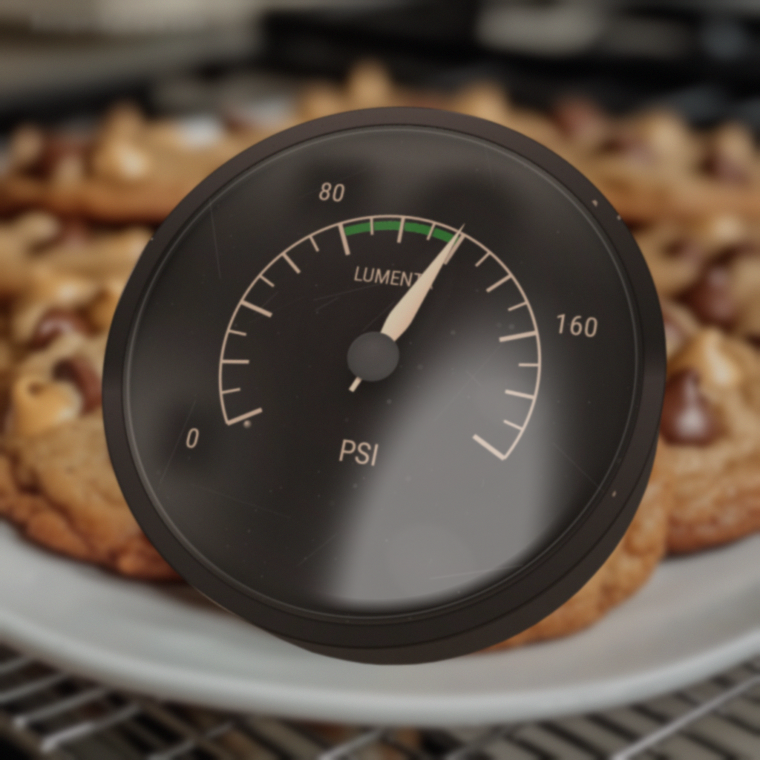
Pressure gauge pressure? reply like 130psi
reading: 120psi
